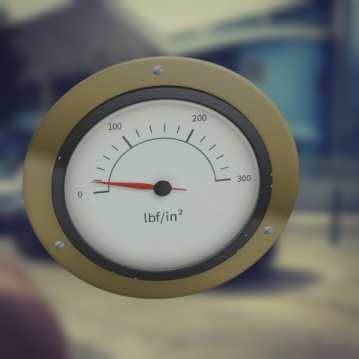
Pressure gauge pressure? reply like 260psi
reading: 20psi
